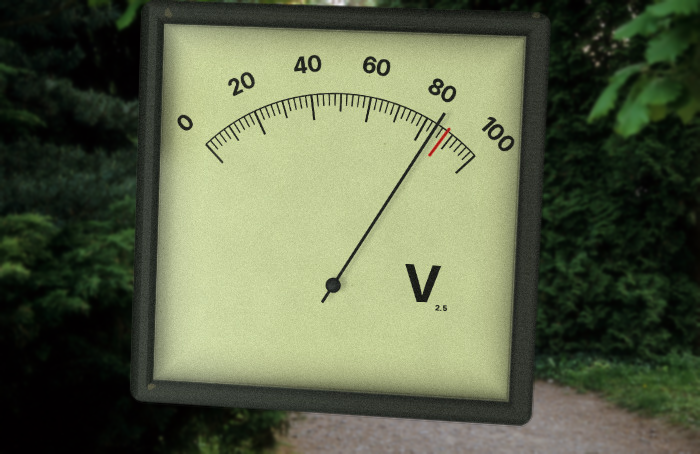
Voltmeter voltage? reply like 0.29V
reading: 84V
